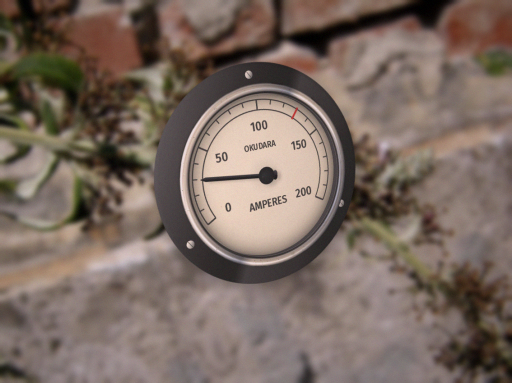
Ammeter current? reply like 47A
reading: 30A
